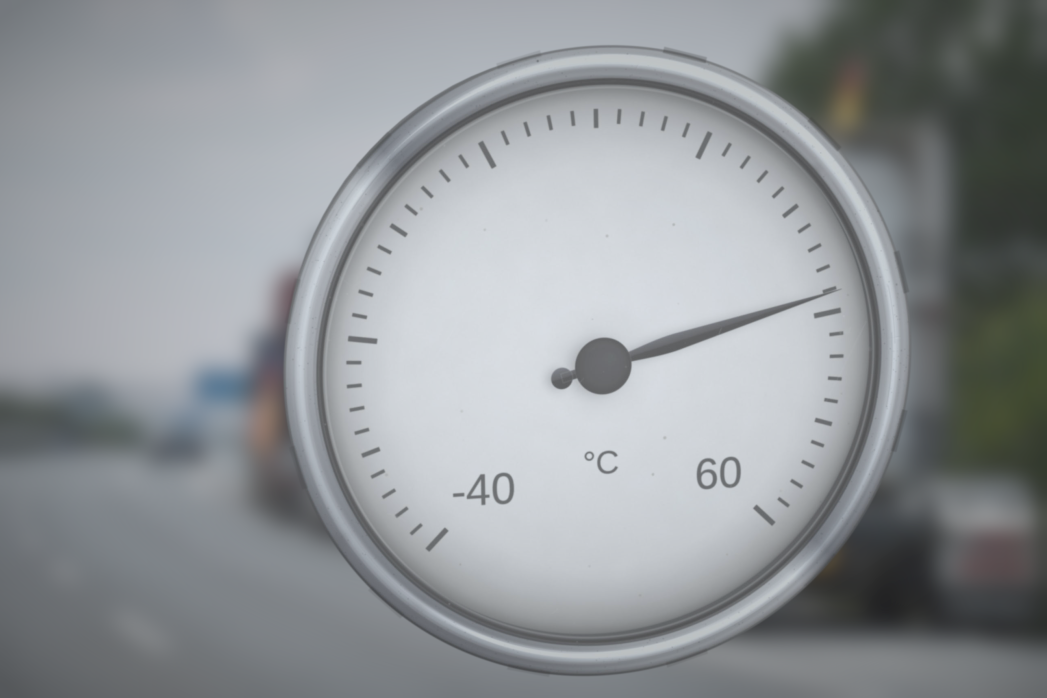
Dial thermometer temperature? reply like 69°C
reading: 38°C
